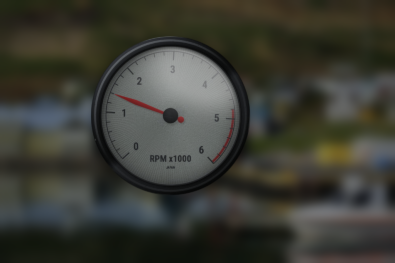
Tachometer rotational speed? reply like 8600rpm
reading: 1400rpm
